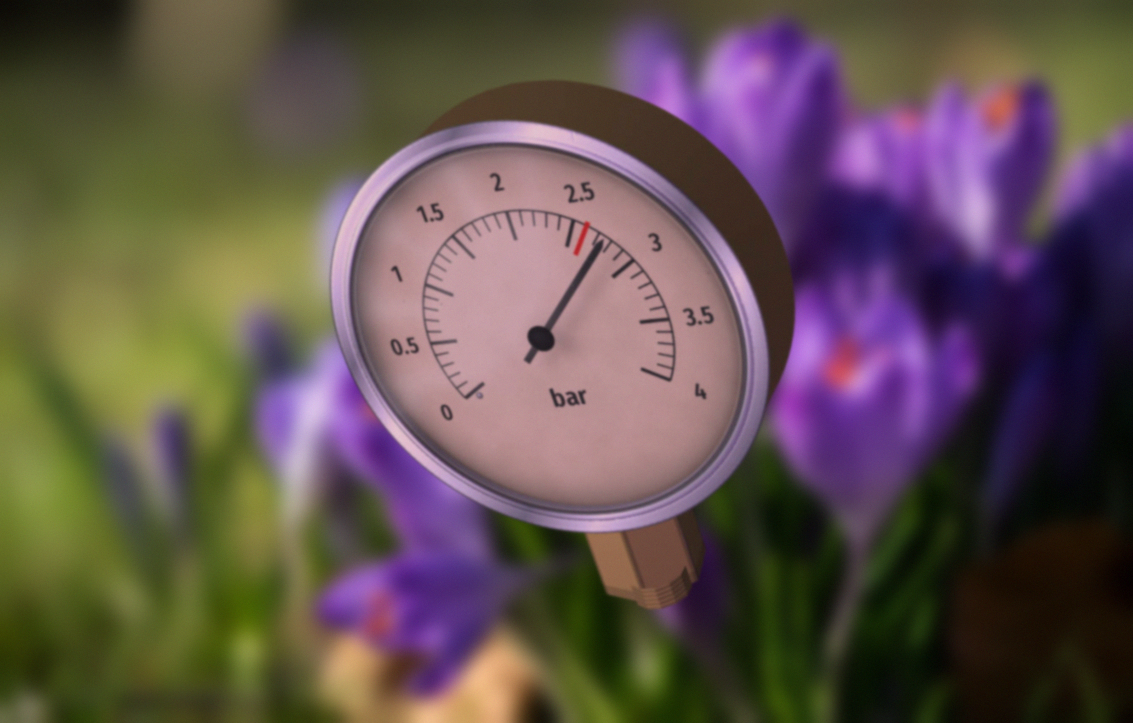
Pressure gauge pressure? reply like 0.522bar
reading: 2.75bar
